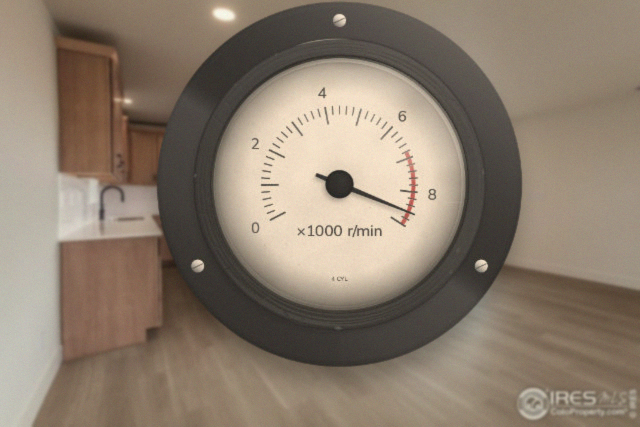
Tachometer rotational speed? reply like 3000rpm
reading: 8600rpm
